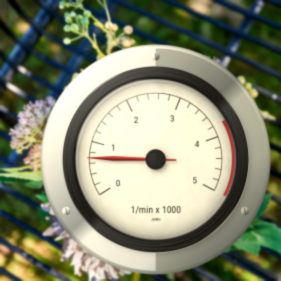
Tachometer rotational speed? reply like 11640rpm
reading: 700rpm
